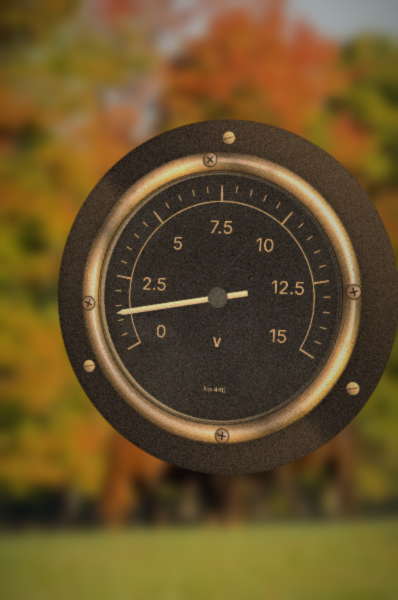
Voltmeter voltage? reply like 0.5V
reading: 1.25V
